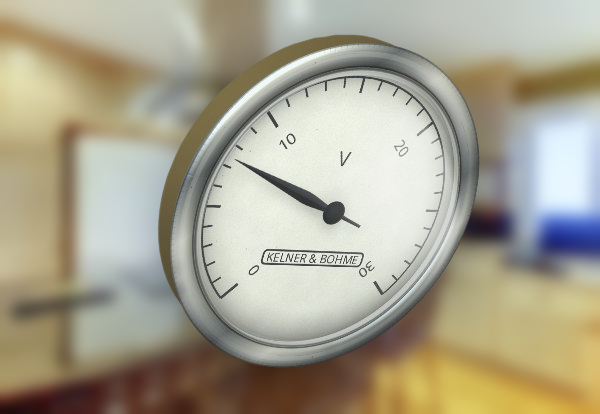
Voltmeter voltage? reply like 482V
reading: 7.5V
